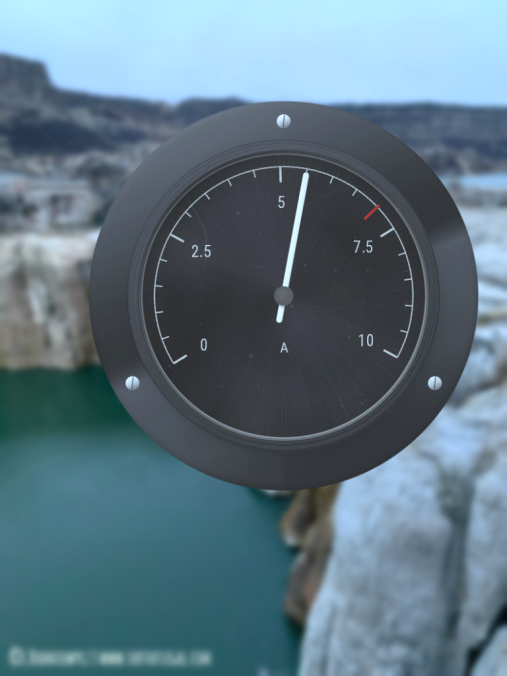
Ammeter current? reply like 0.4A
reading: 5.5A
